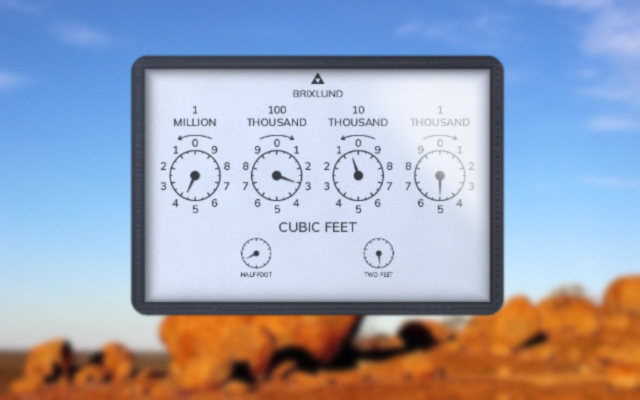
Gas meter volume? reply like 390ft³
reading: 430500ft³
